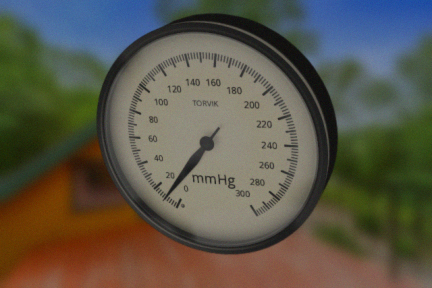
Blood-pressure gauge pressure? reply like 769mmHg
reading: 10mmHg
